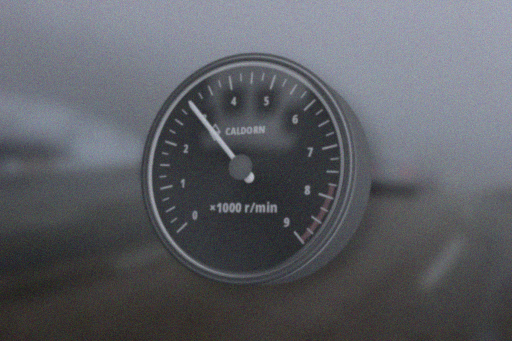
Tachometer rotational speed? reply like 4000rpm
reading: 3000rpm
